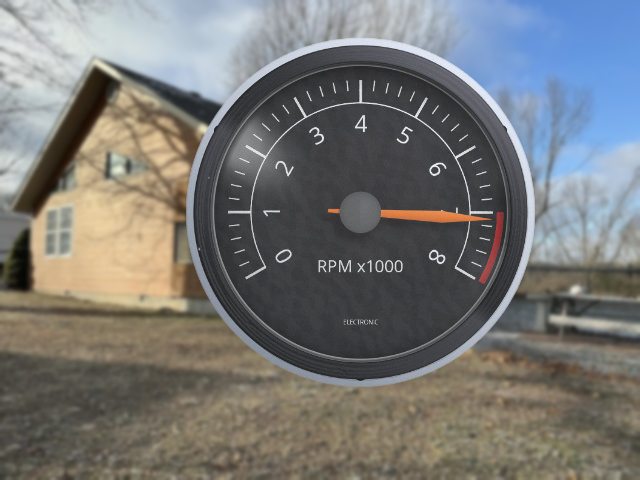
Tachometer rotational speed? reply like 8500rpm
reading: 7100rpm
